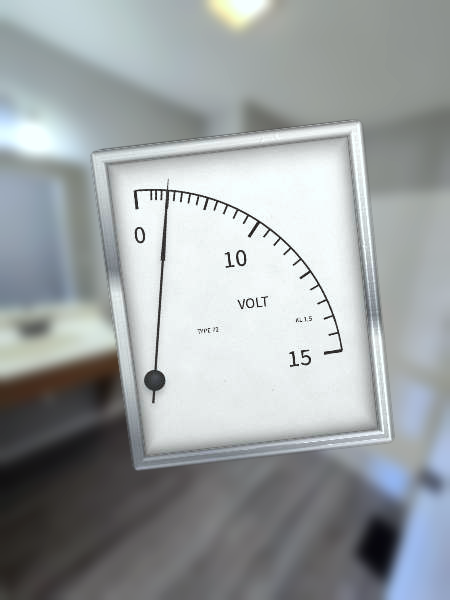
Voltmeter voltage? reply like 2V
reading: 5V
